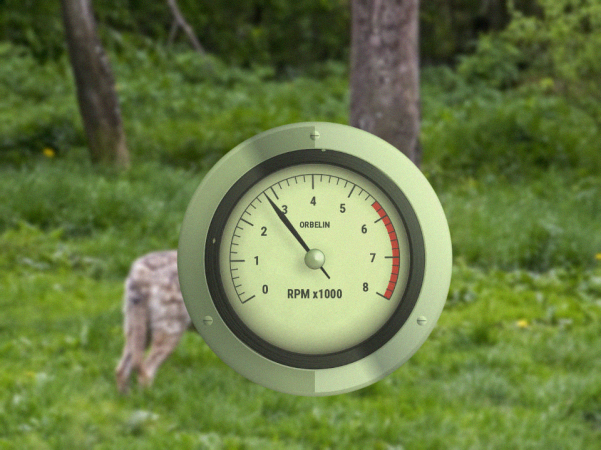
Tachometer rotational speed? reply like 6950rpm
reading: 2800rpm
